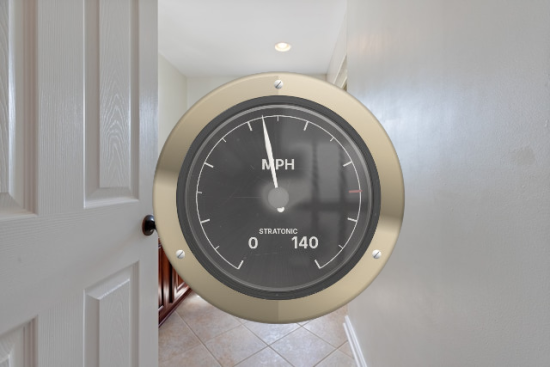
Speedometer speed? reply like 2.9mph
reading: 65mph
